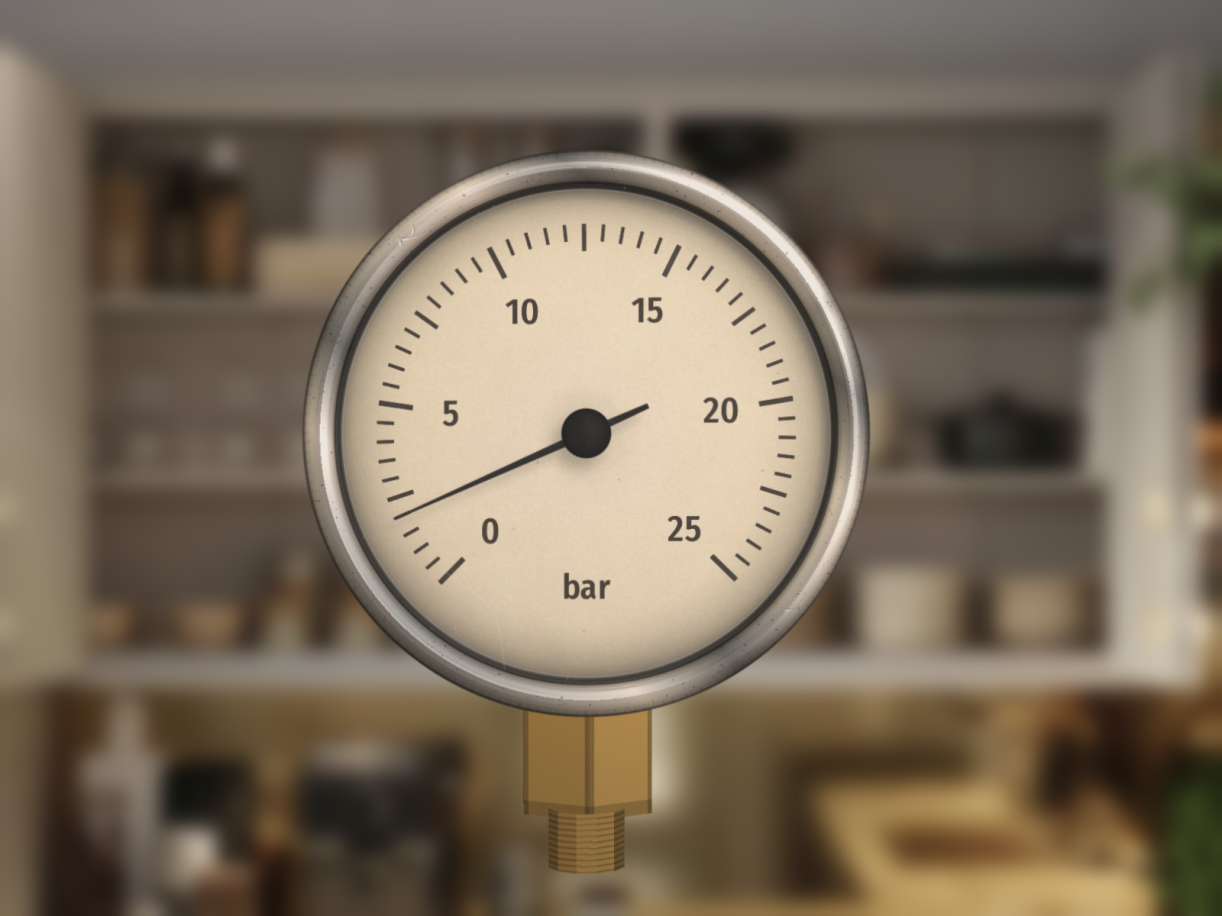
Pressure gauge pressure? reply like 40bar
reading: 2bar
